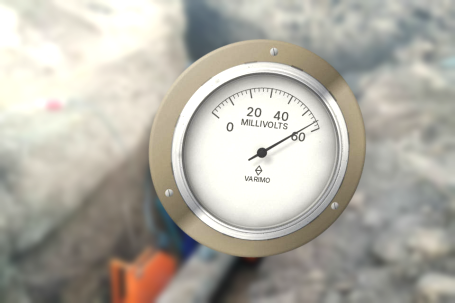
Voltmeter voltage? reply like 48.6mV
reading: 56mV
